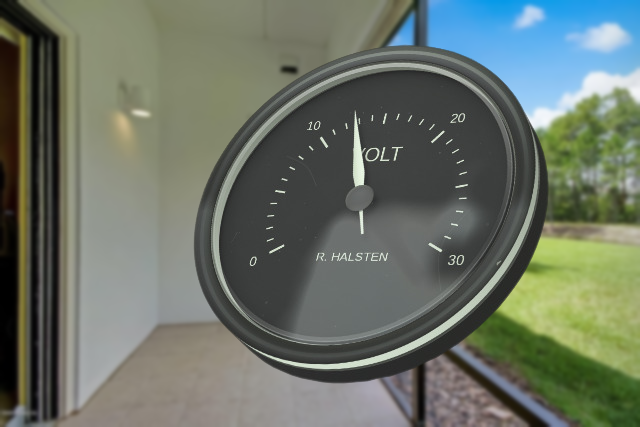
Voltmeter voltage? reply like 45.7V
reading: 13V
